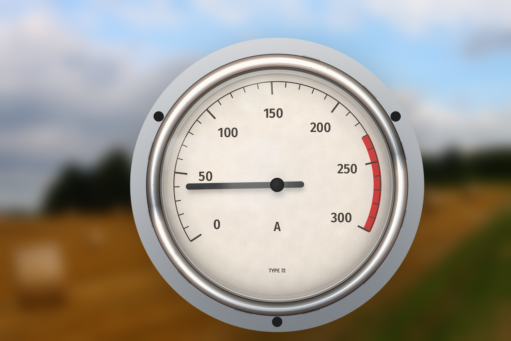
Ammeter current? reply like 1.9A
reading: 40A
